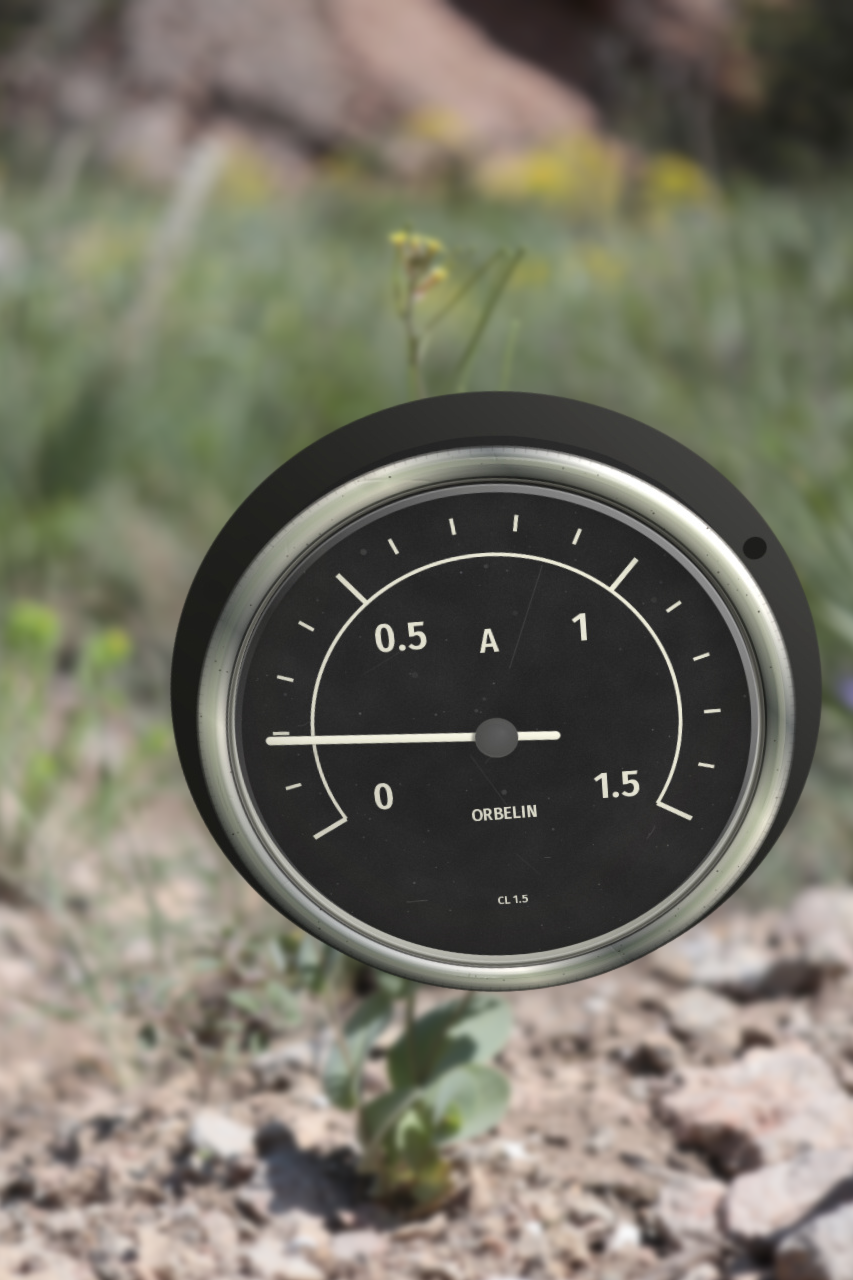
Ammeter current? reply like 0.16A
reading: 0.2A
